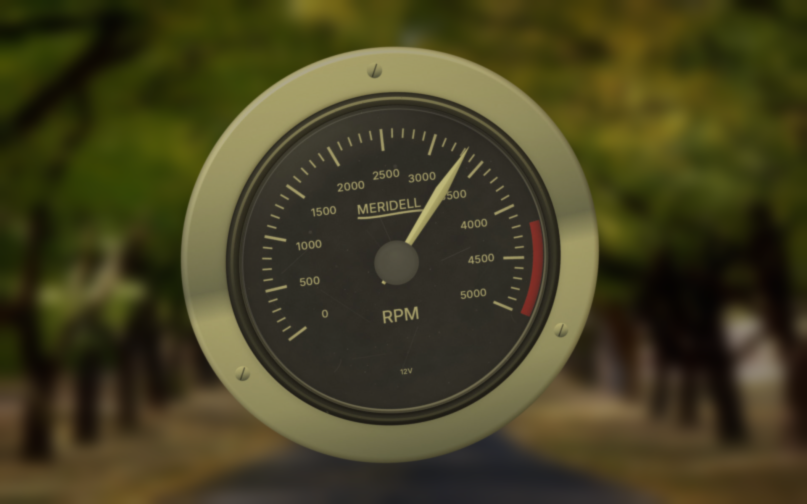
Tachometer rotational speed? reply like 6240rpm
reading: 3300rpm
